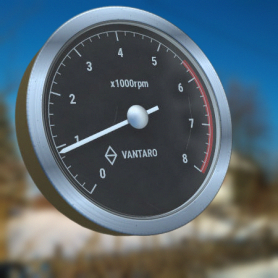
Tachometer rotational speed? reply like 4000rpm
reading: 900rpm
